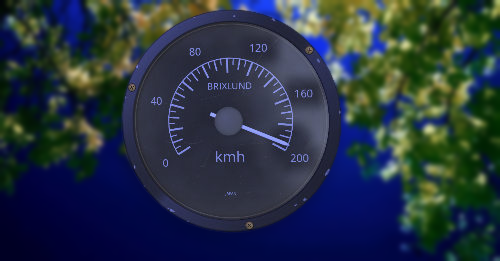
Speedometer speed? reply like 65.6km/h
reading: 195km/h
